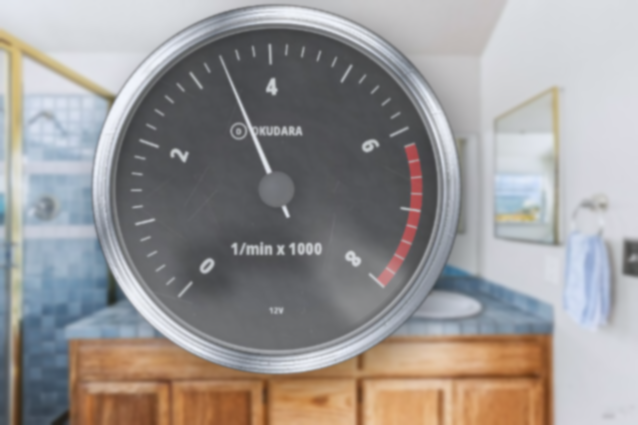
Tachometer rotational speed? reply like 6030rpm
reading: 3400rpm
